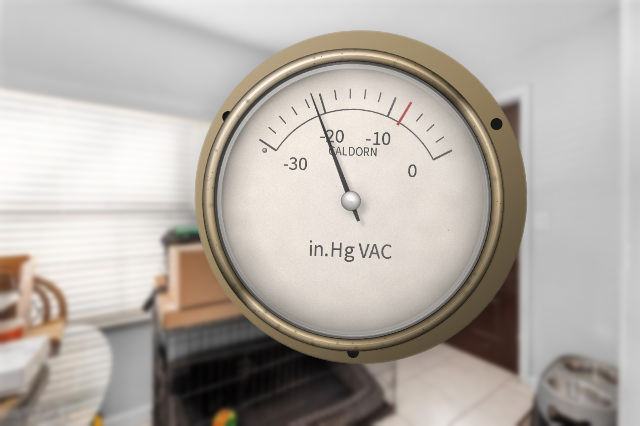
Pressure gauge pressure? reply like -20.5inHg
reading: -21inHg
